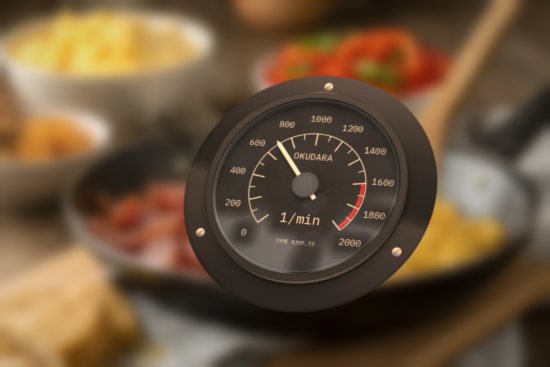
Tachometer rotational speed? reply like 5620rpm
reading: 700rpm
